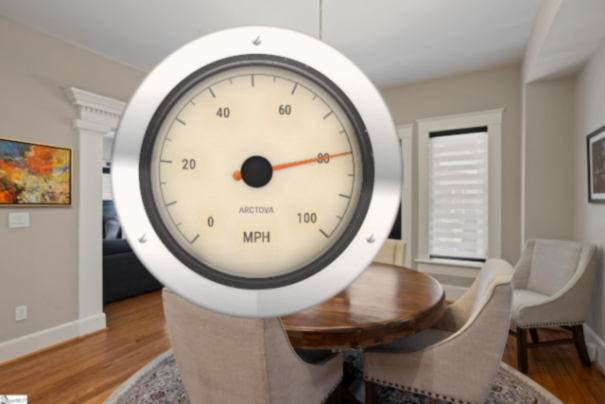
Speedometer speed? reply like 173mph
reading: 80mph
